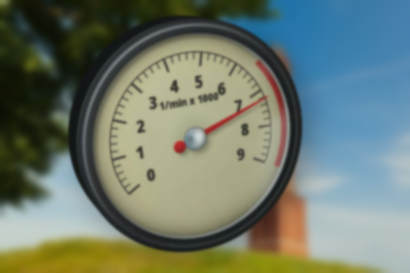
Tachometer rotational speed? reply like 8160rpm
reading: 7200rpm
